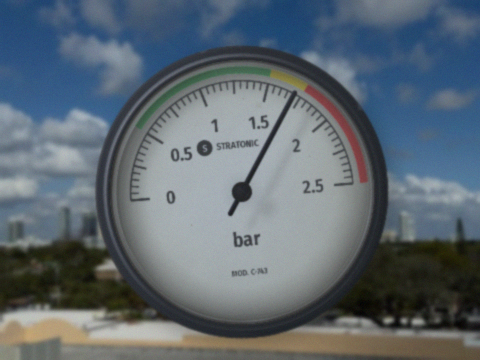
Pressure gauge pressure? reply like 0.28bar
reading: 1.7bar
